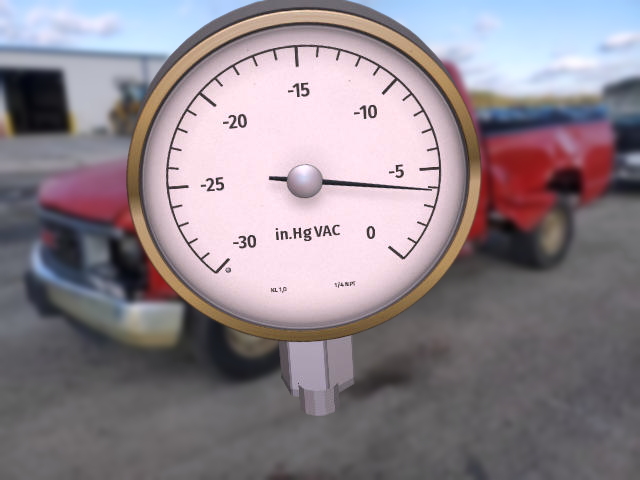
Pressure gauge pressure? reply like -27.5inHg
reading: -4inHg
